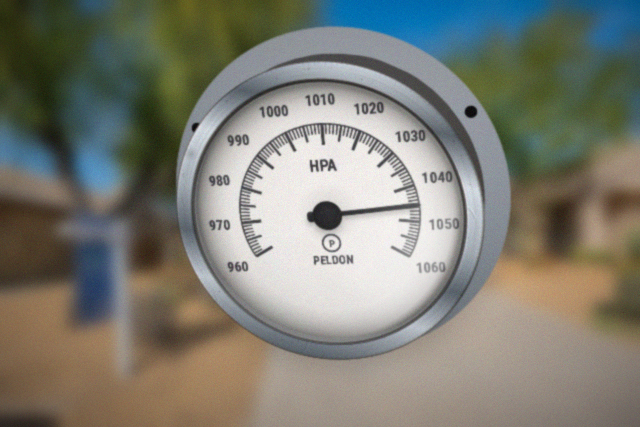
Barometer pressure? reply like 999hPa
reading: 1045hPa
